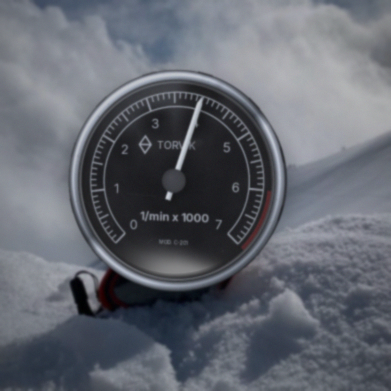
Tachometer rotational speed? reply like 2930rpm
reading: 4000rpm
